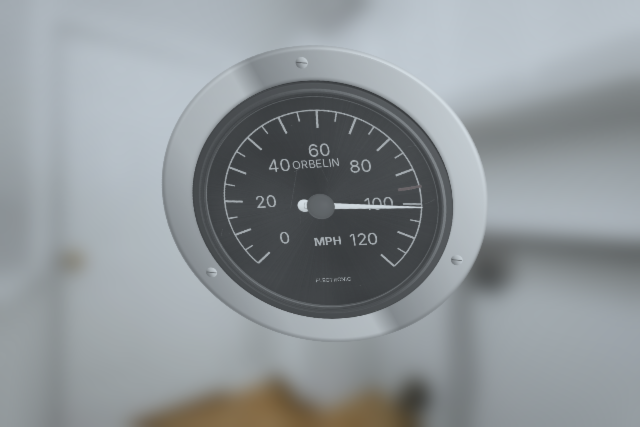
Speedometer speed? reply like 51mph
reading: 100mph
